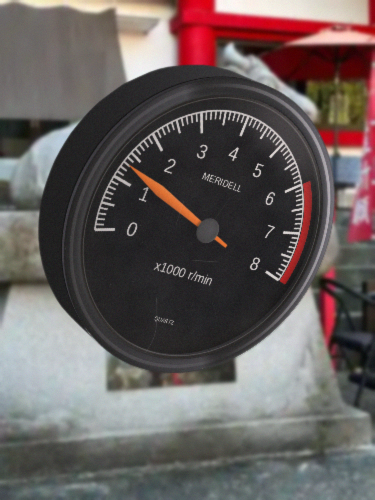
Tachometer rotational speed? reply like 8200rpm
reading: 1300rpm
